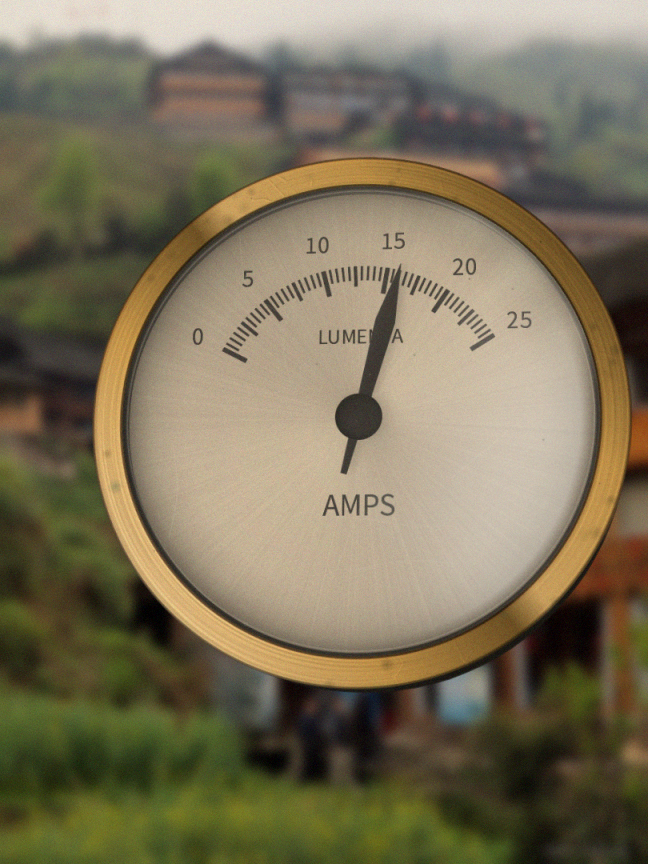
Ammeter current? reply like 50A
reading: 16A
